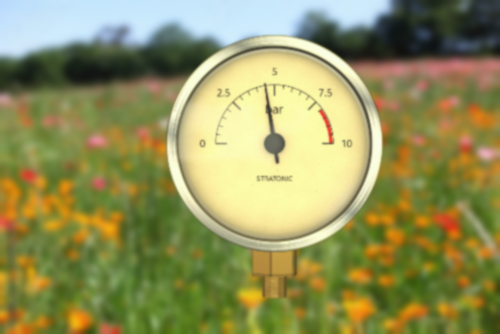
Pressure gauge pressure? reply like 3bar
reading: 4.5bar
